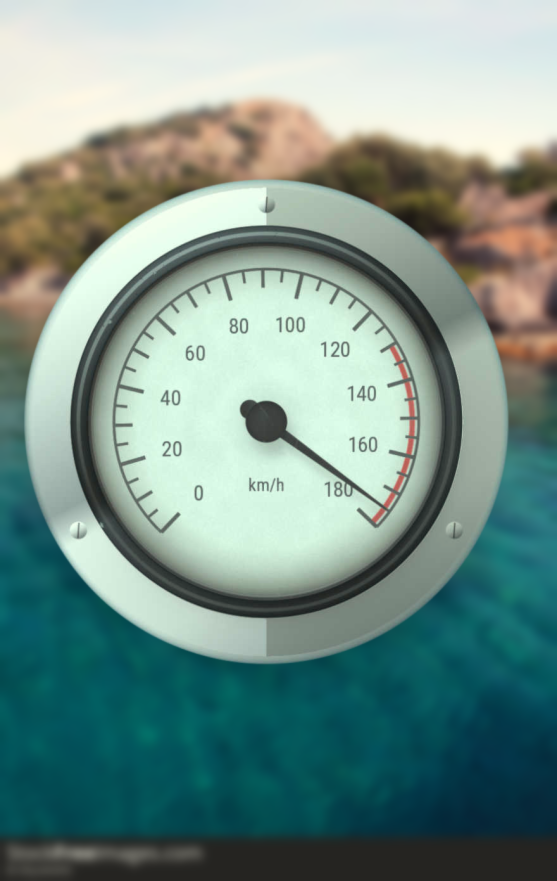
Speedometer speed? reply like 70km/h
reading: 175km/h
